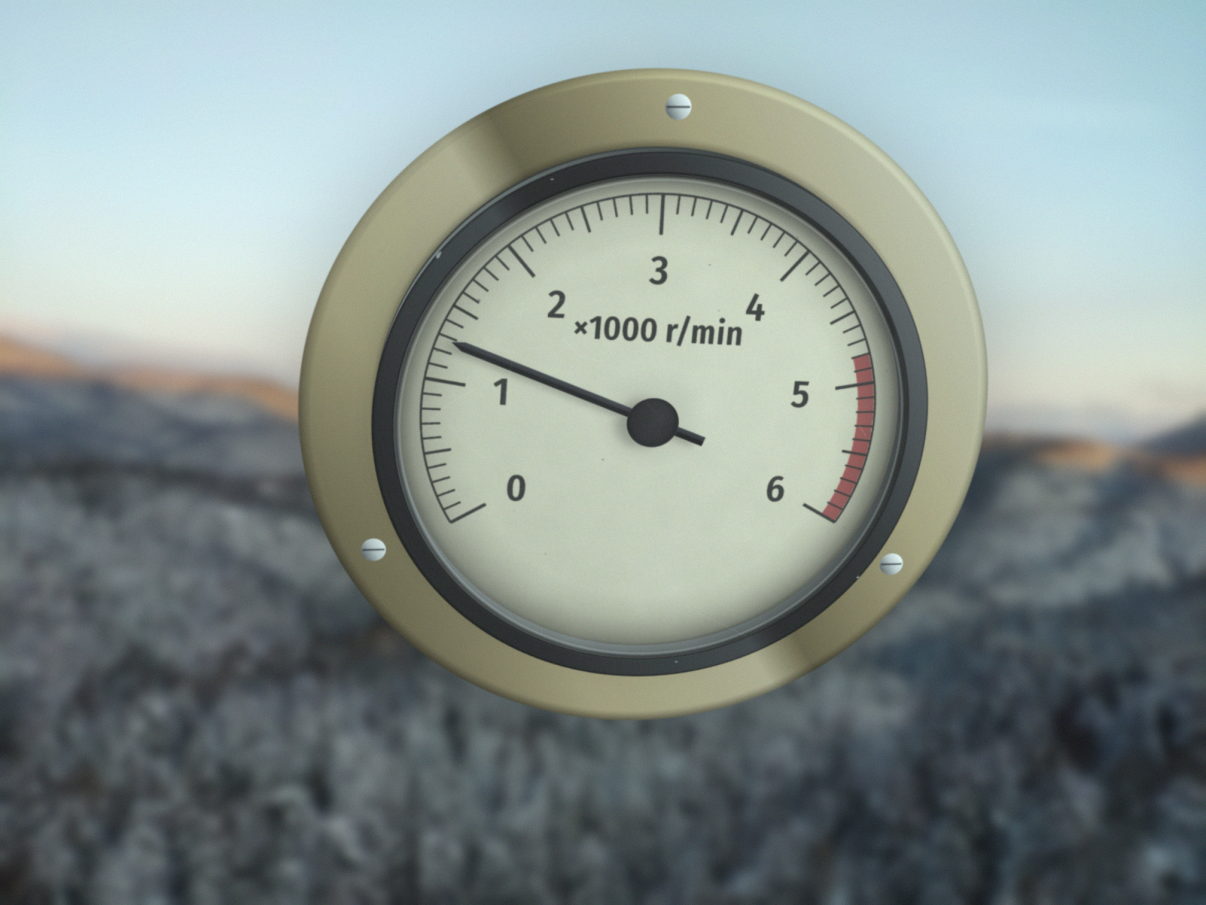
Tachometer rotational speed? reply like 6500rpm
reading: 1300rpm
